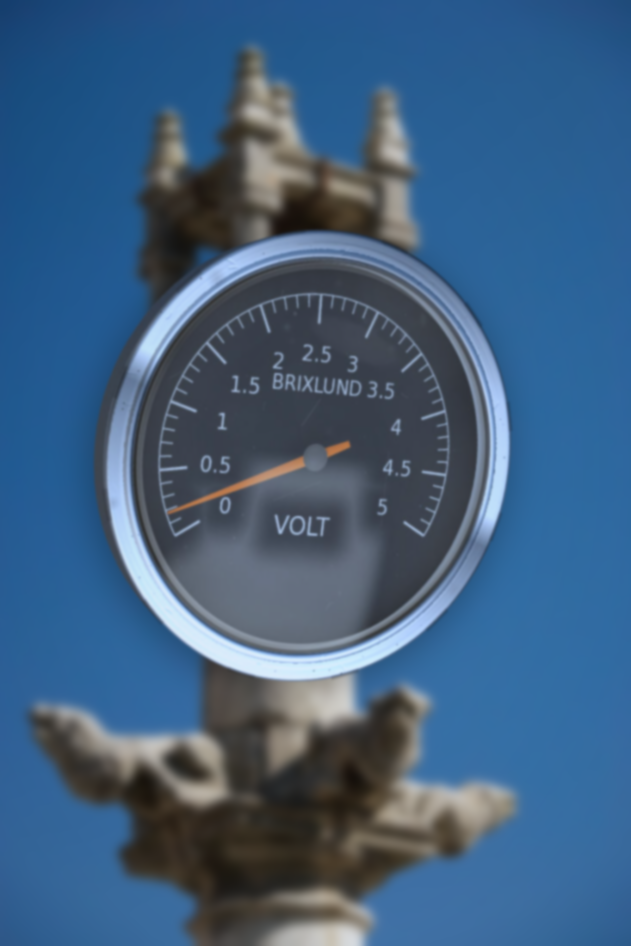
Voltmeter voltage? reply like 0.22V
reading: 0.2V
